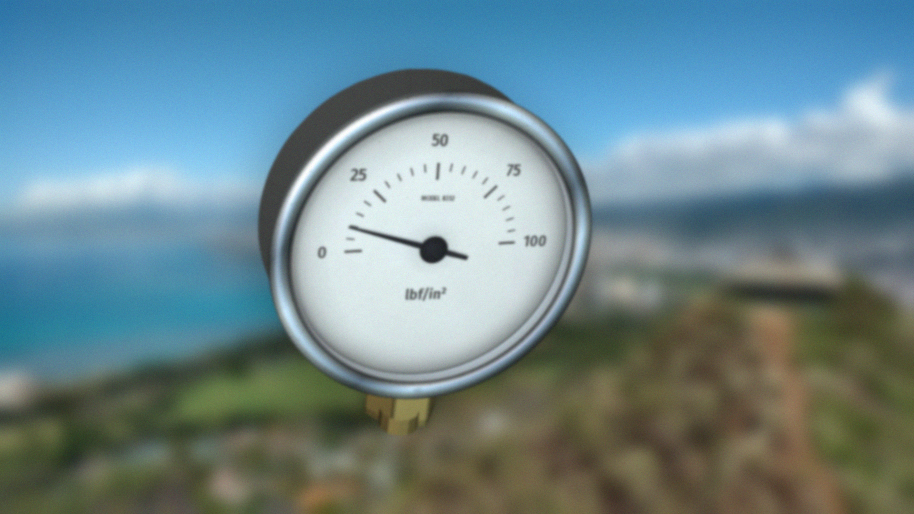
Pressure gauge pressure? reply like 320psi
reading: 10psi
